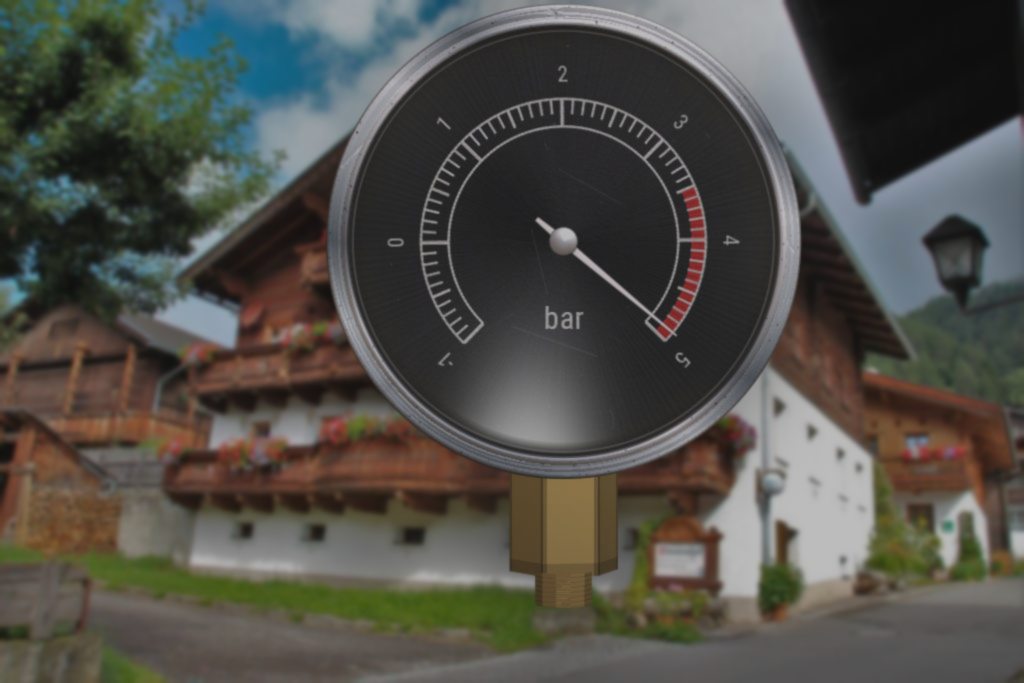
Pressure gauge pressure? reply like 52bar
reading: 4.9bar
